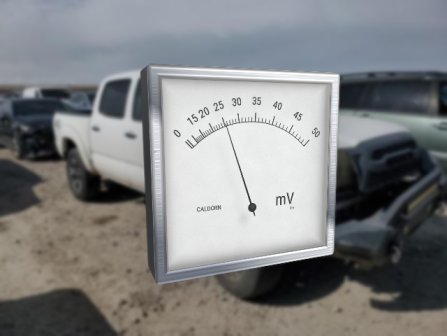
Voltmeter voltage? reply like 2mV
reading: 25mV
